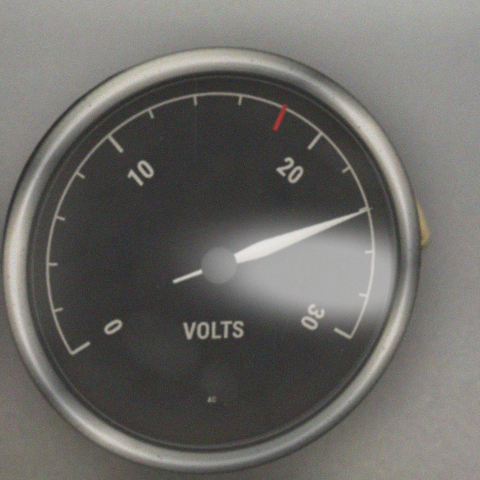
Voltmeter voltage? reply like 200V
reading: 24V
